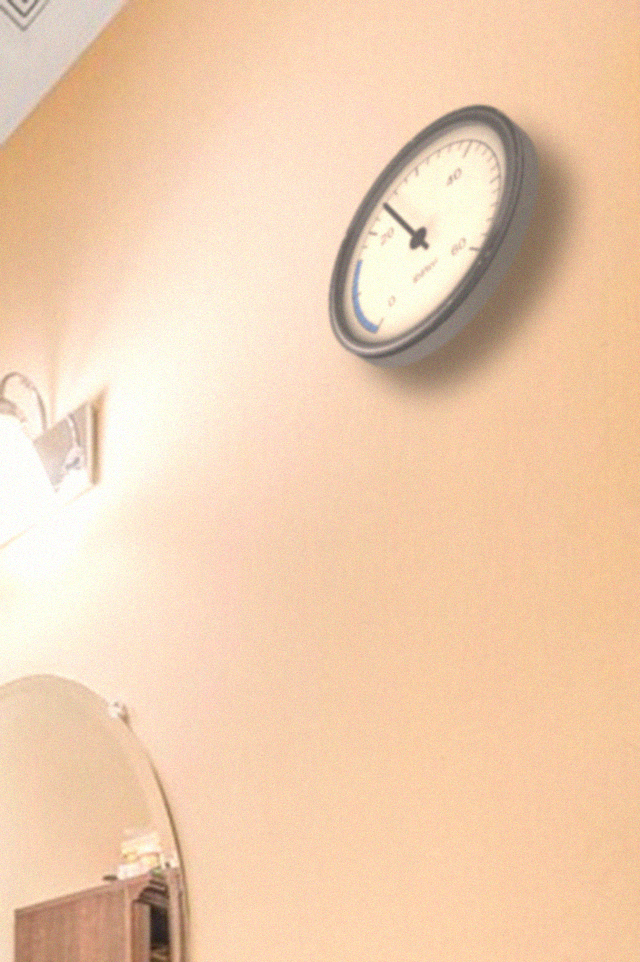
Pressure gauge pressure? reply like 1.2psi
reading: 24psi
